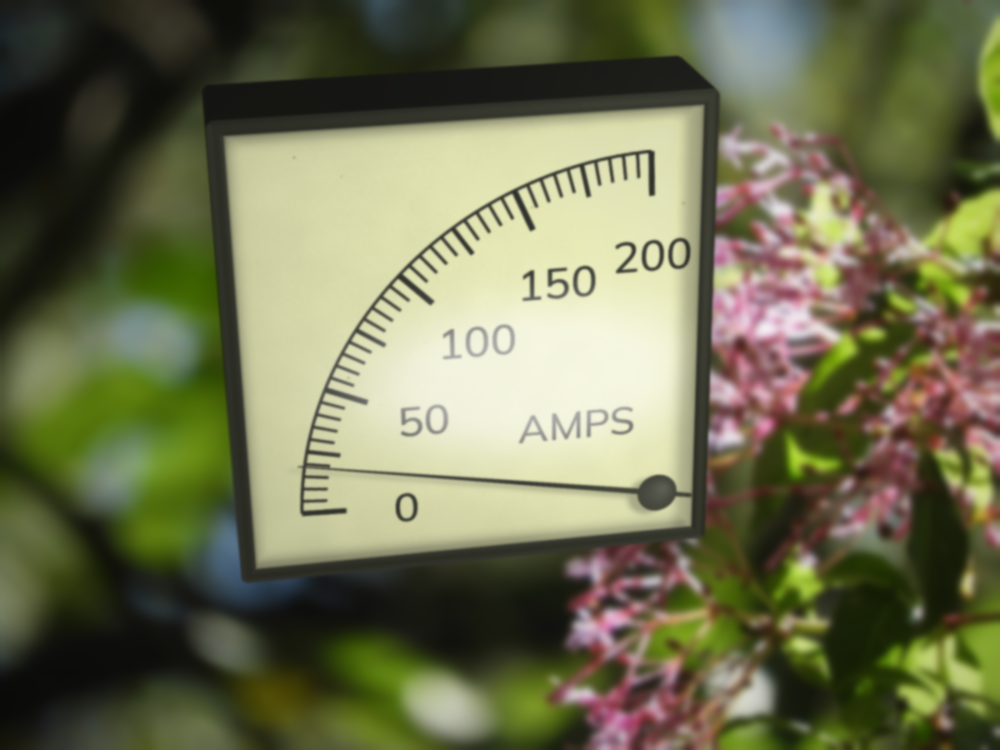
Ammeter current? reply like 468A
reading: 20A
